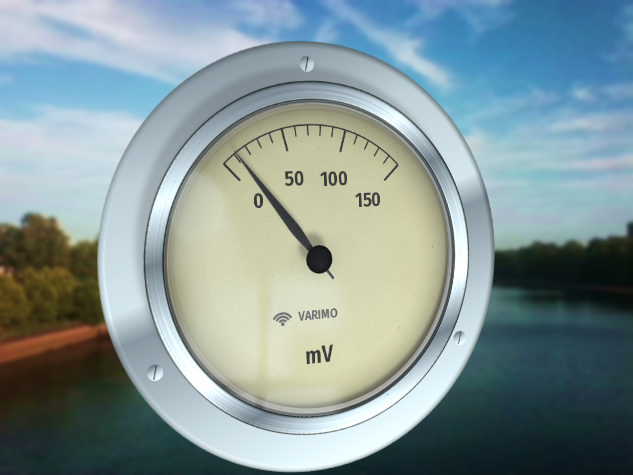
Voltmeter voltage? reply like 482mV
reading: 10mV
